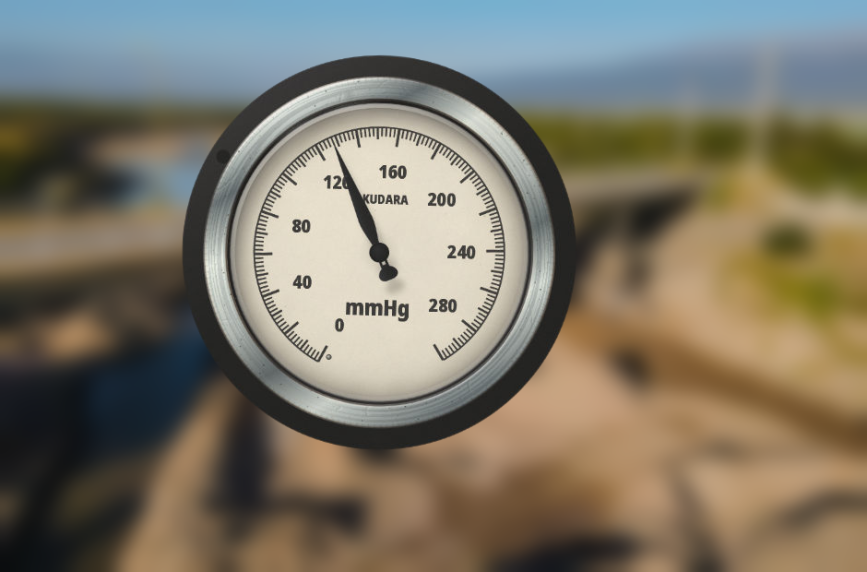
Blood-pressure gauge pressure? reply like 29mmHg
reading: 128mmHg
